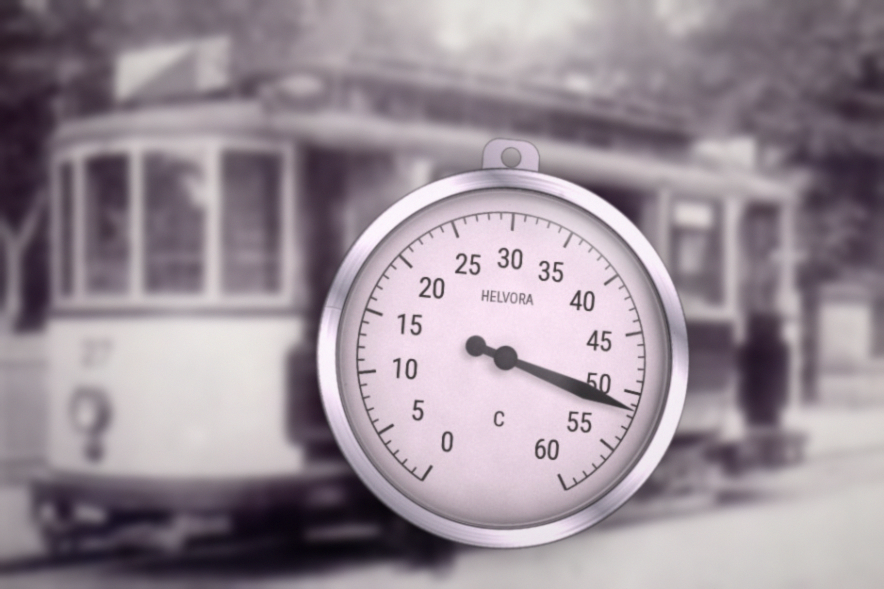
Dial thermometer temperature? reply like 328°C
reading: 51.5°C
